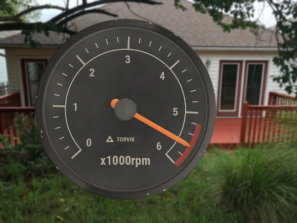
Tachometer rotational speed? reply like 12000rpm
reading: 5600rpm
